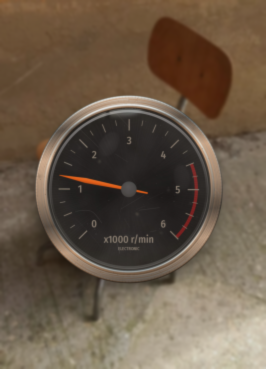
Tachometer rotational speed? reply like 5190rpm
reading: 1250rpm
